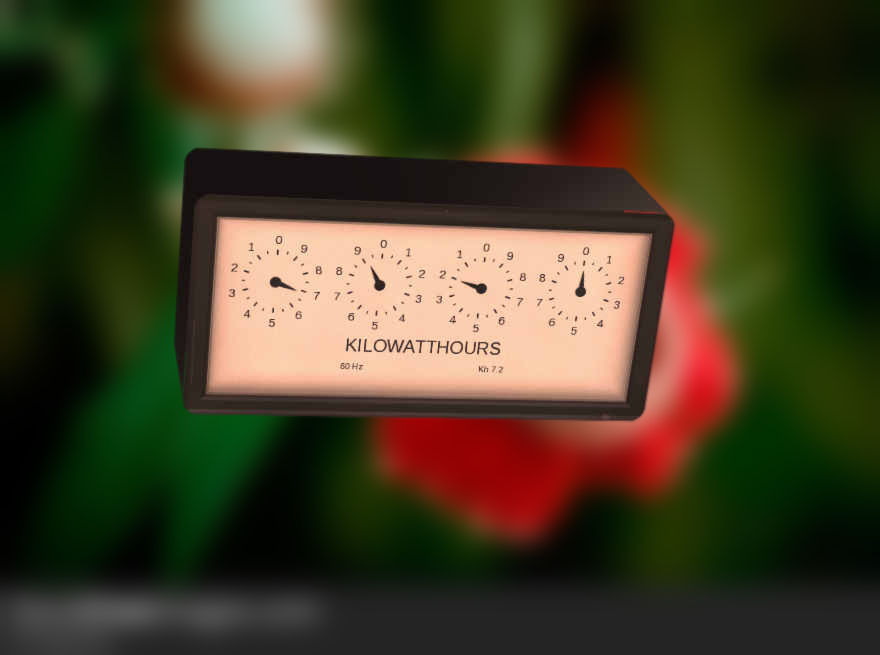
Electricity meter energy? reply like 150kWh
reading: 6920kWh
